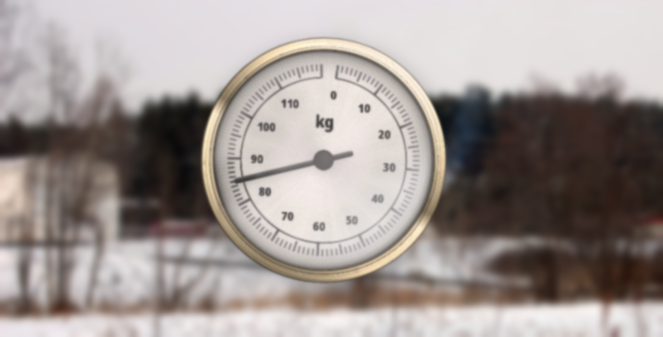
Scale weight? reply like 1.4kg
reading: 85kg
